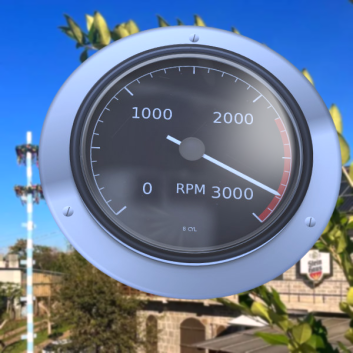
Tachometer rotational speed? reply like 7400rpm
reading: 2800rpm
